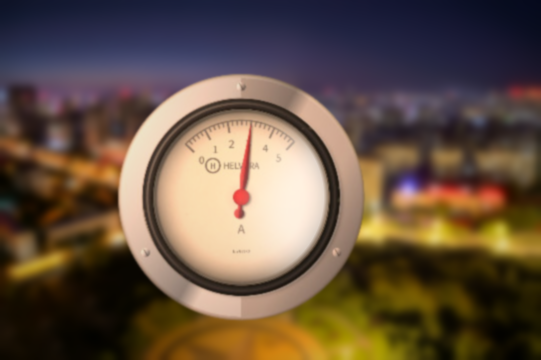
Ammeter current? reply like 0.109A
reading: 3A
